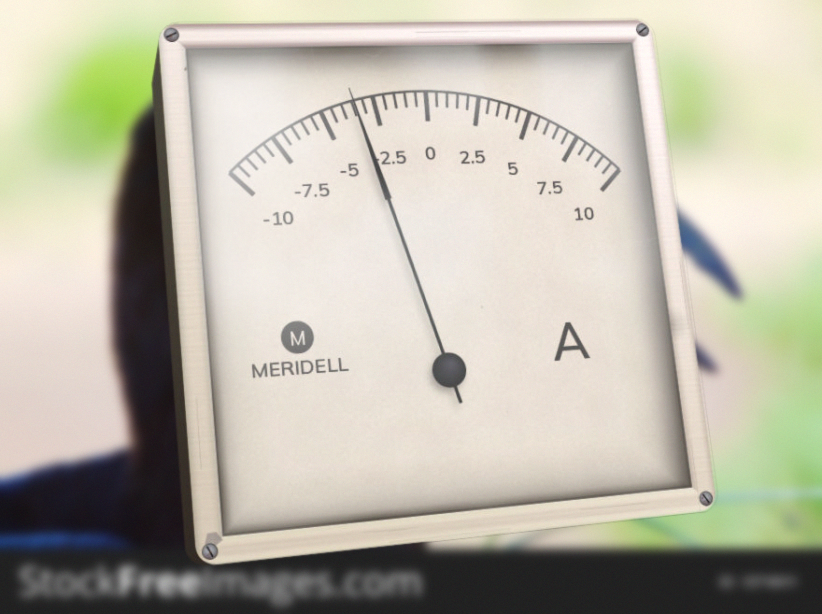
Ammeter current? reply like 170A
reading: -3.5A
